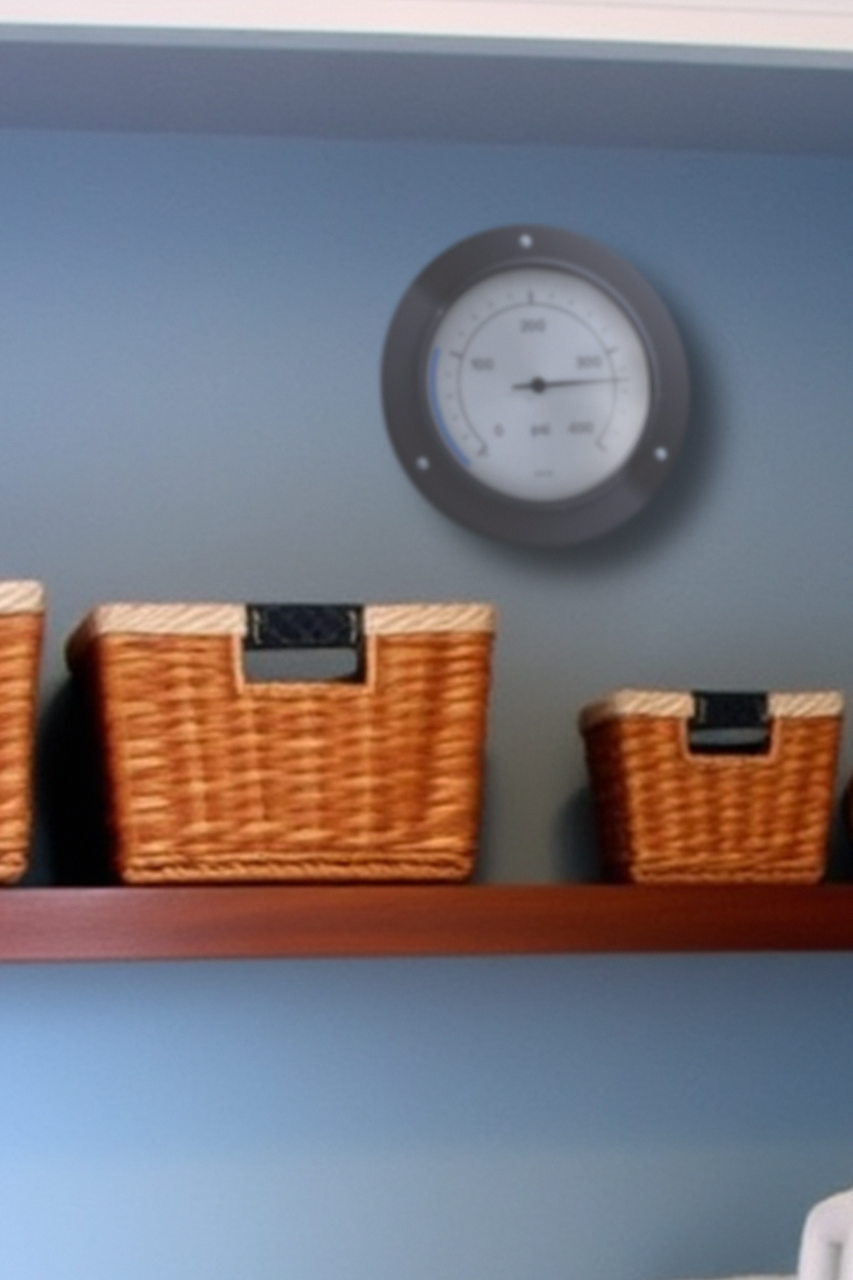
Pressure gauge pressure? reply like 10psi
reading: 330psi
